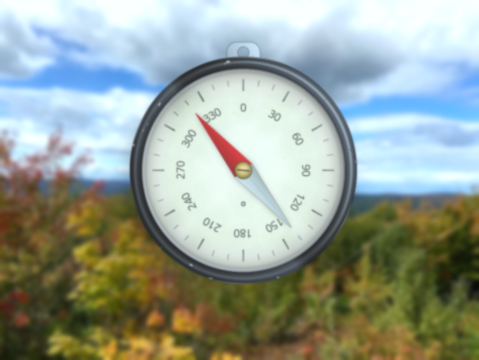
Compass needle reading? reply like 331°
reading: 320°
